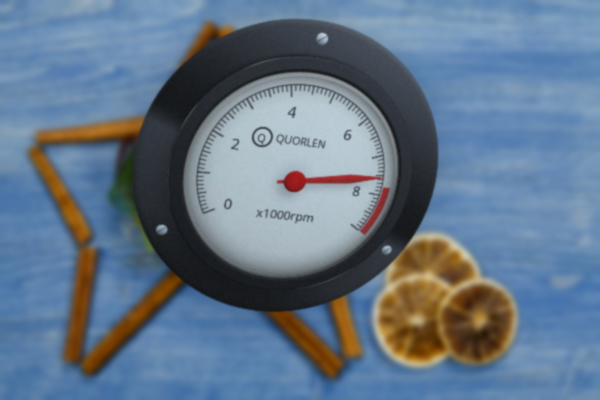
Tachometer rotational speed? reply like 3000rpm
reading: 7500rpm
